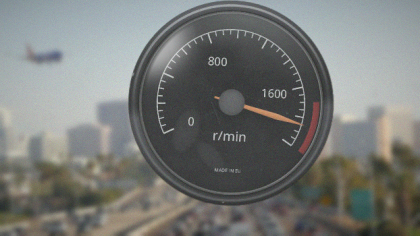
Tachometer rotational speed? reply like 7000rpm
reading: 1850rpm
